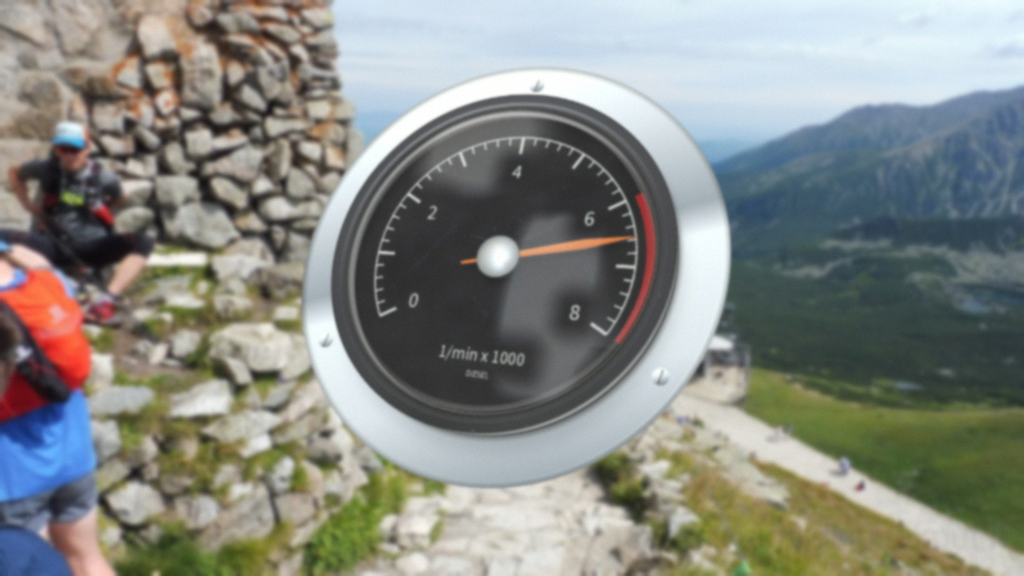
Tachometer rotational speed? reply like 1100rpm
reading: 6600rpm
